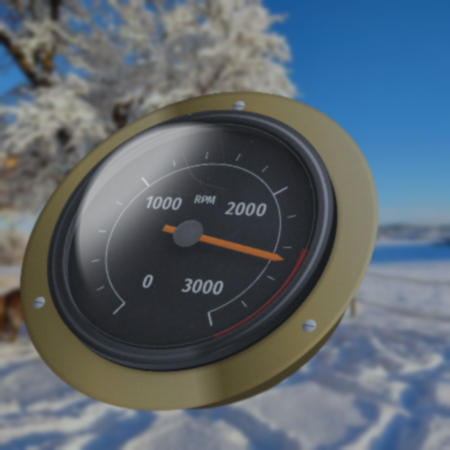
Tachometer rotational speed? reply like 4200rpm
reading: 2500rpm
